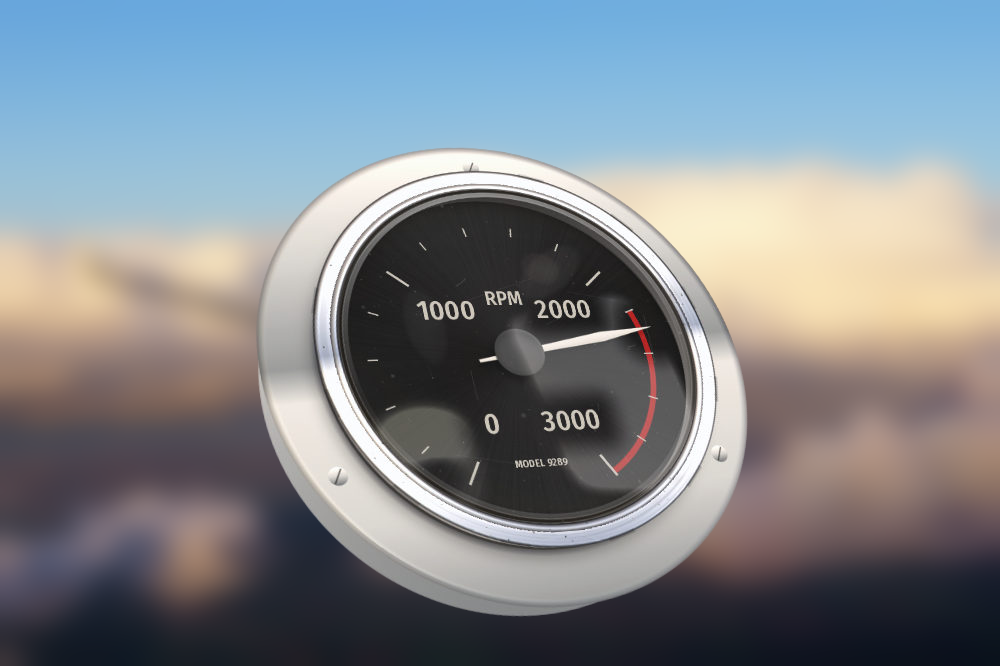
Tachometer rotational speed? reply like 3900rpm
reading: 2300rpm
